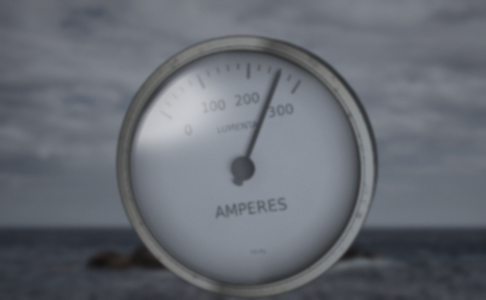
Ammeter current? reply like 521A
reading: 260A
